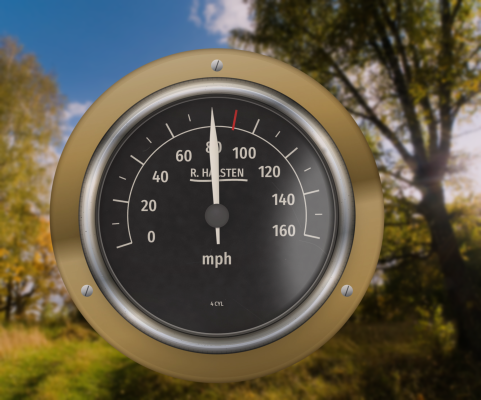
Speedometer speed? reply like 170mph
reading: 80mph
